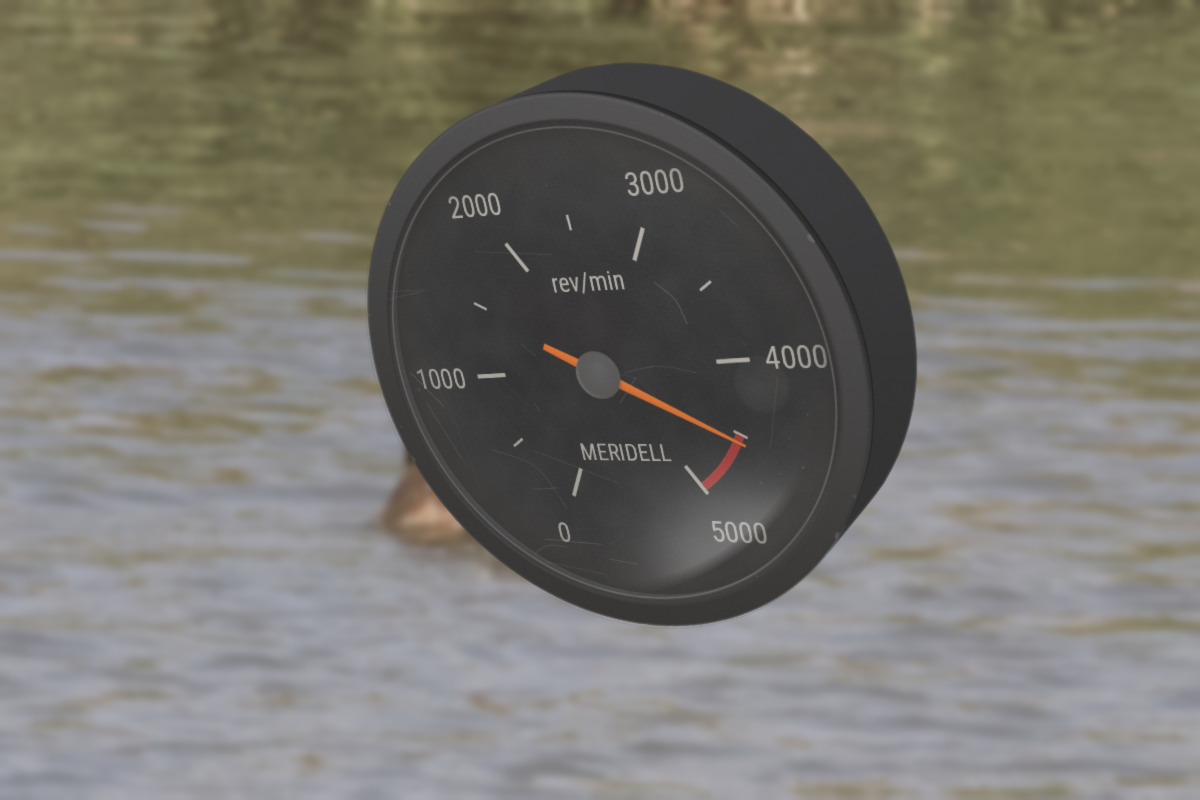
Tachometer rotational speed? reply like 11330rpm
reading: 4500rpm
